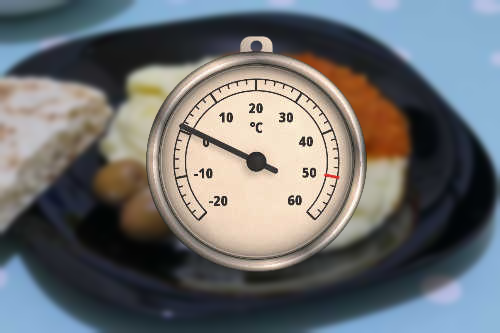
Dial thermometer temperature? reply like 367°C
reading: 1°C
